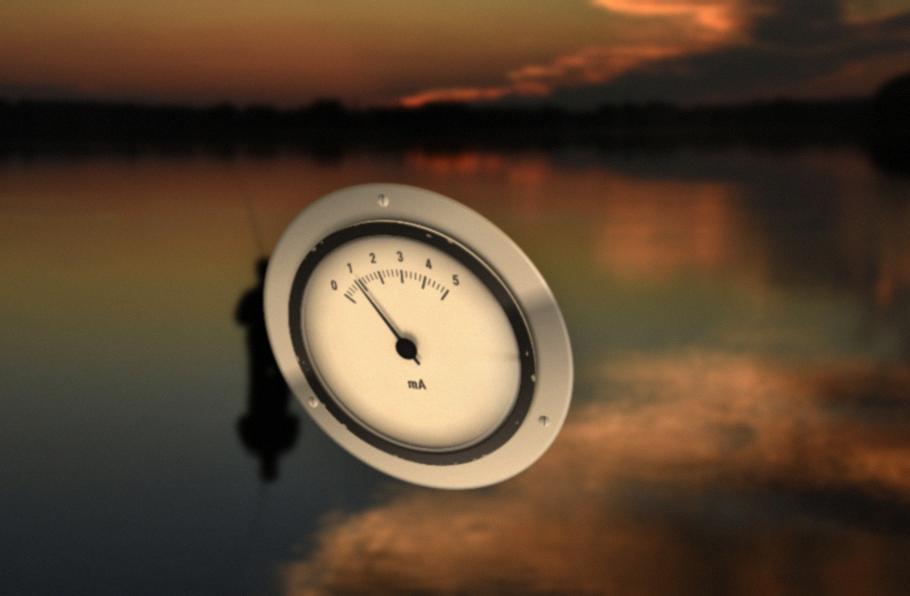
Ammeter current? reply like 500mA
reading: 1mA
